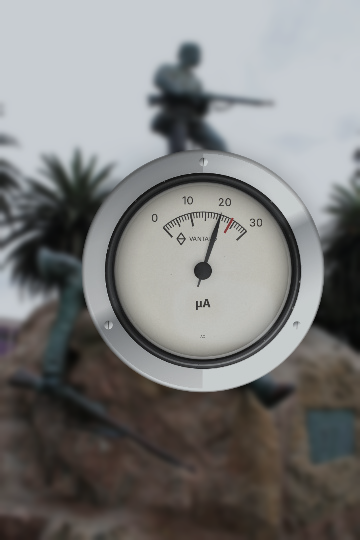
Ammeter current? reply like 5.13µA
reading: 20µA
